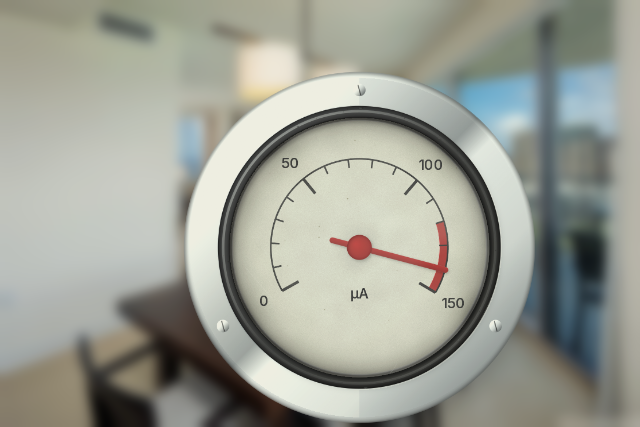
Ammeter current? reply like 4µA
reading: 140µA
